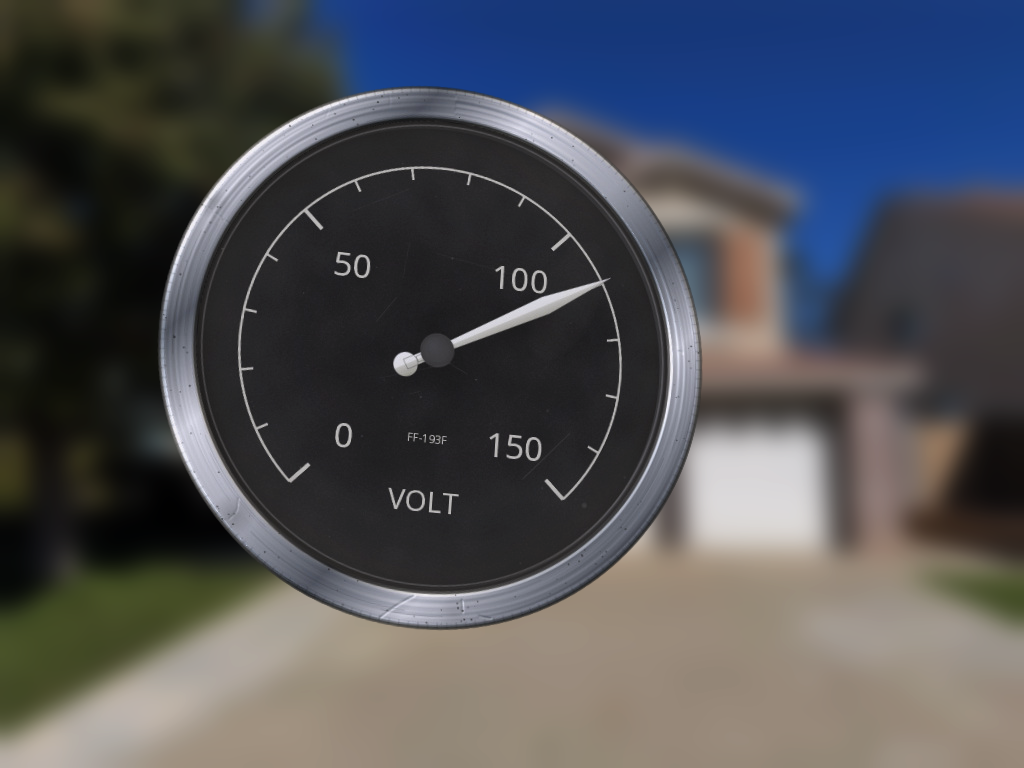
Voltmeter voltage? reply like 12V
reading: 110V
